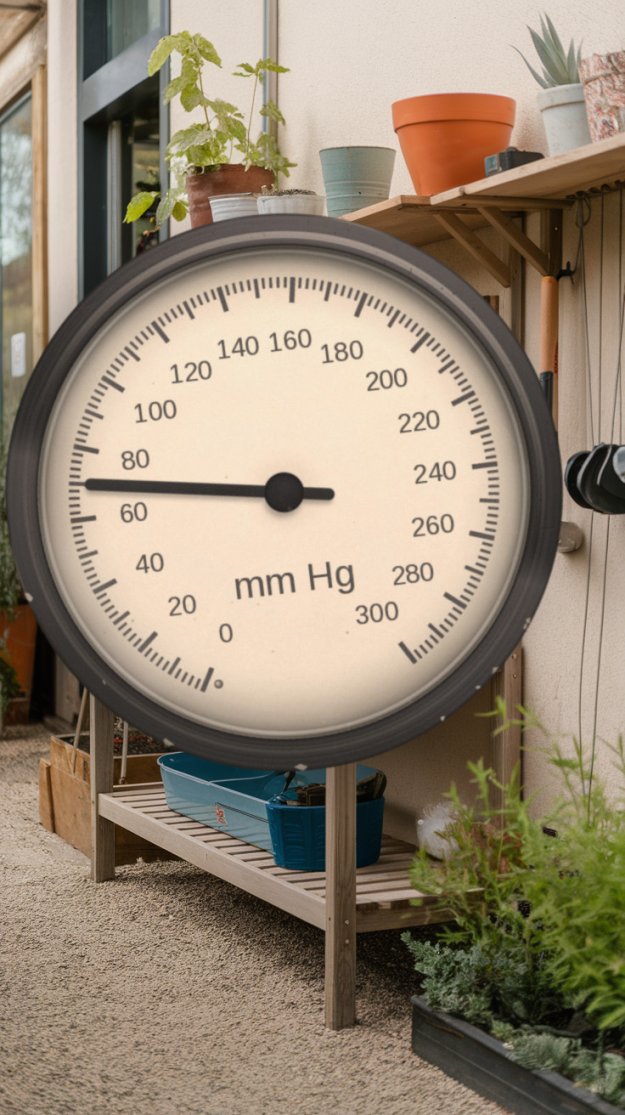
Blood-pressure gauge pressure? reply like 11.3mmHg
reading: 70mmHg
